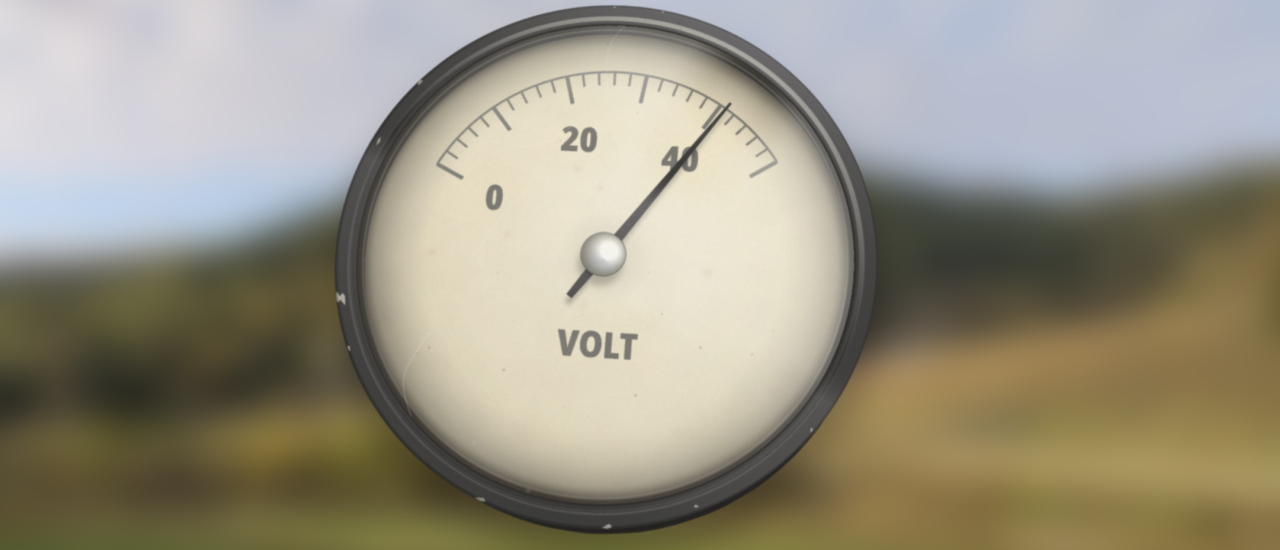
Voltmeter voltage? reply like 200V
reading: 41V
